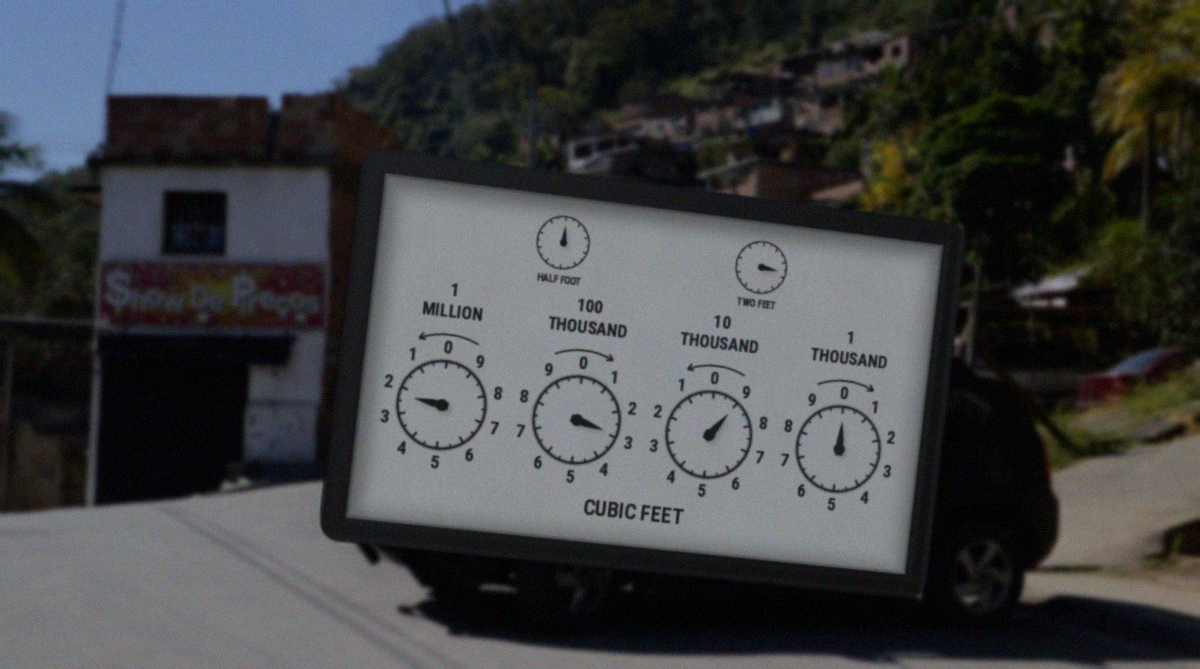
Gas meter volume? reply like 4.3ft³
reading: 229000ft³
